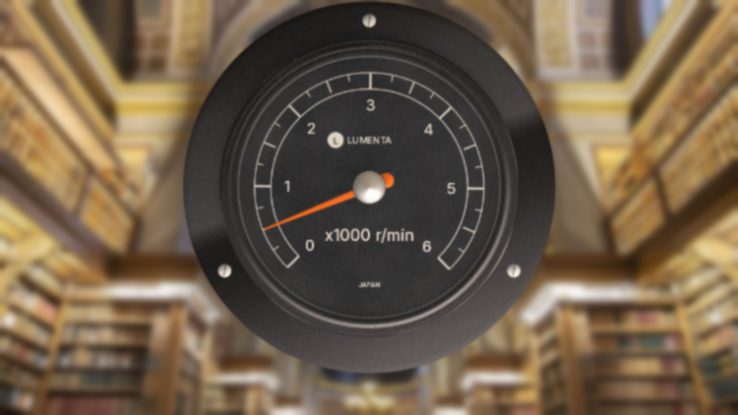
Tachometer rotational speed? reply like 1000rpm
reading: 500rpm
